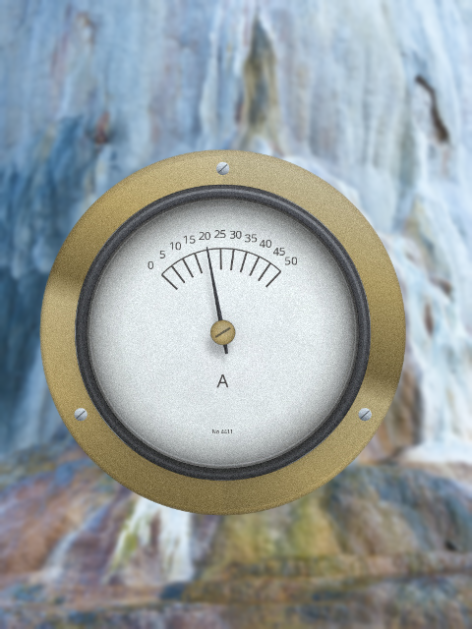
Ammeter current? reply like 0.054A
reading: 20A
